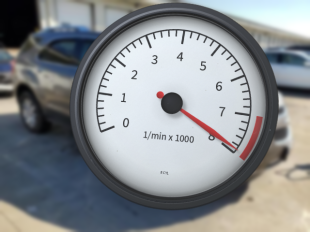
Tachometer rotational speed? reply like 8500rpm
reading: 7900rpm
